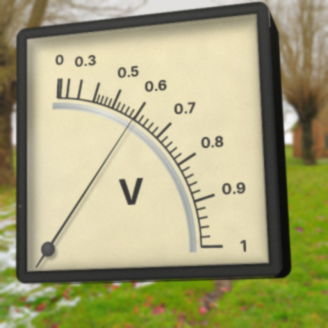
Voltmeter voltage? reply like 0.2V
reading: 0.6V
